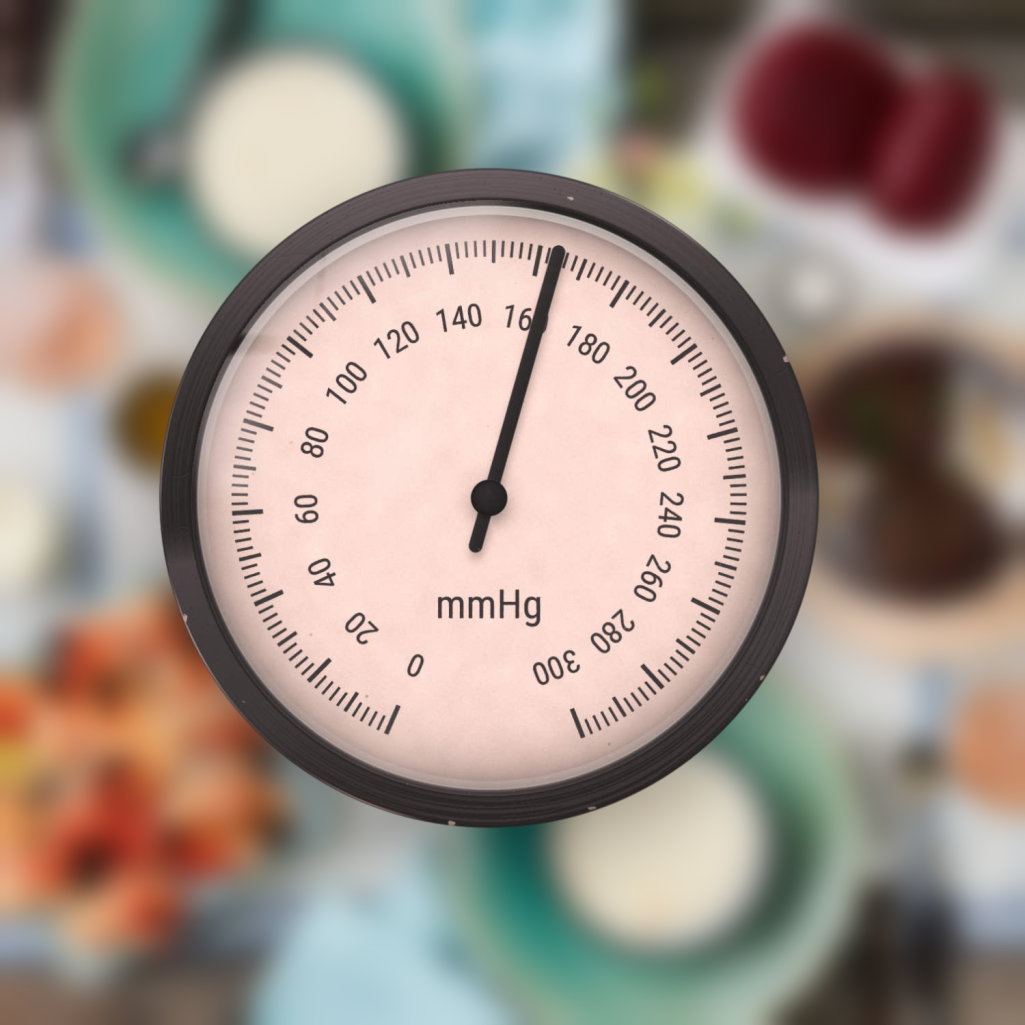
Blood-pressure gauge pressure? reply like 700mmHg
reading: 164mmHg
